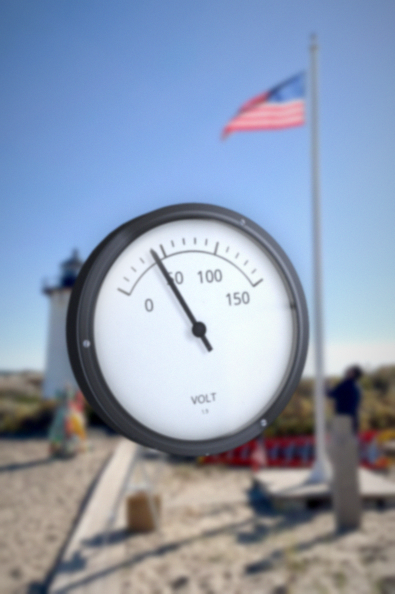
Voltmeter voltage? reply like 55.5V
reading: 40V
